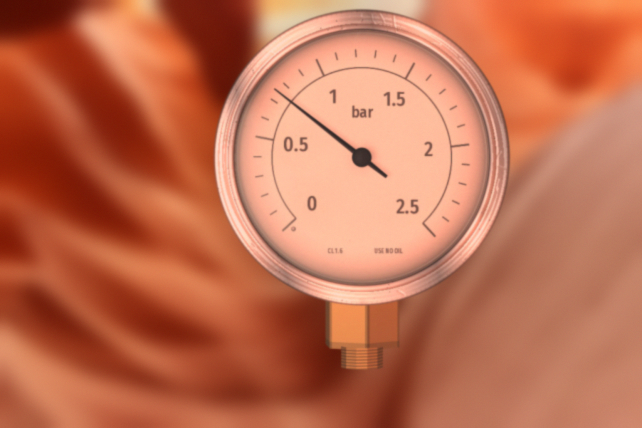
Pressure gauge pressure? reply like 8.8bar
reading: 0.75bar
